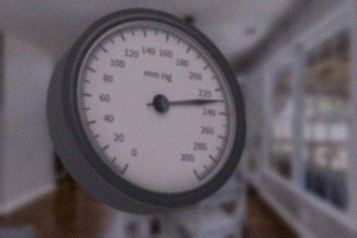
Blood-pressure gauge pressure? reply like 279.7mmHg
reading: 230mmHg
